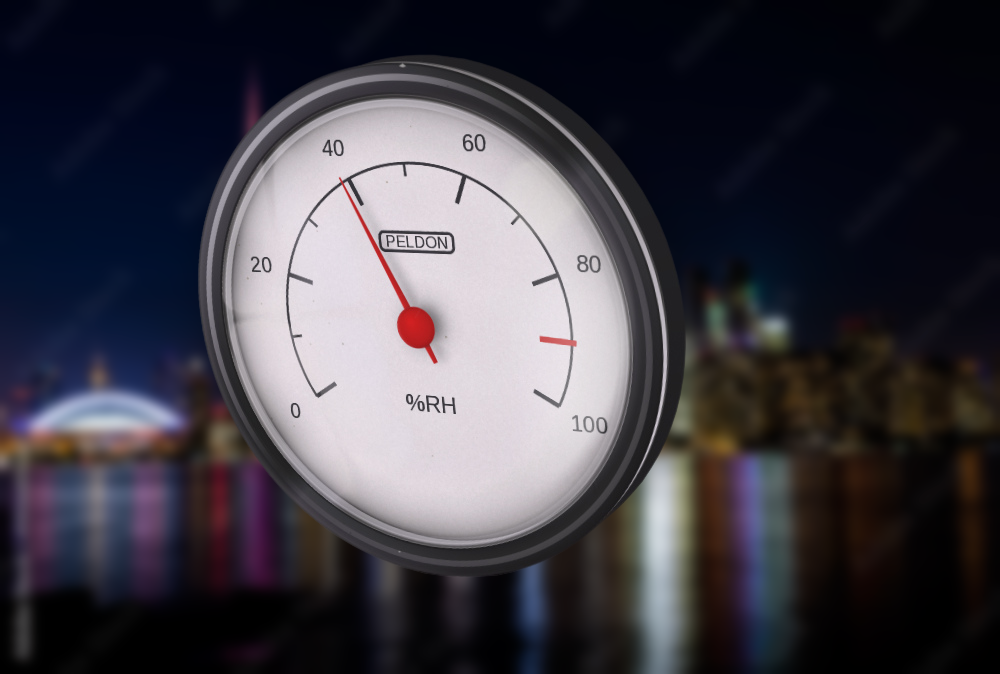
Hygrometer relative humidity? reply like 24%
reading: 40%
